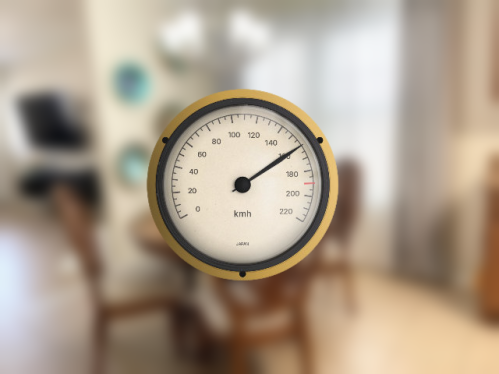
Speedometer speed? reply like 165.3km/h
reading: 160km/h
